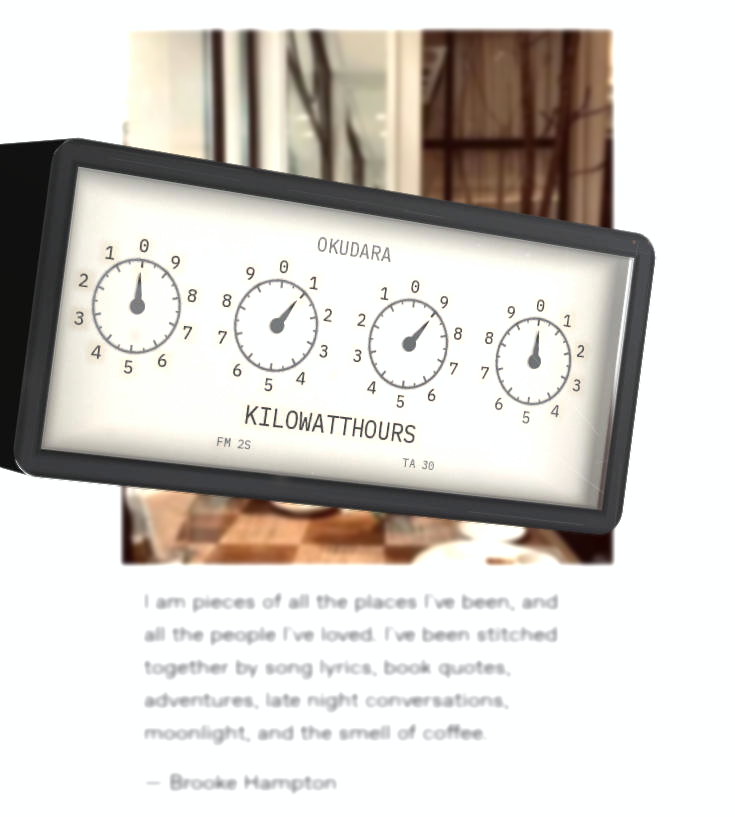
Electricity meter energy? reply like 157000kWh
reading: 90kWh
